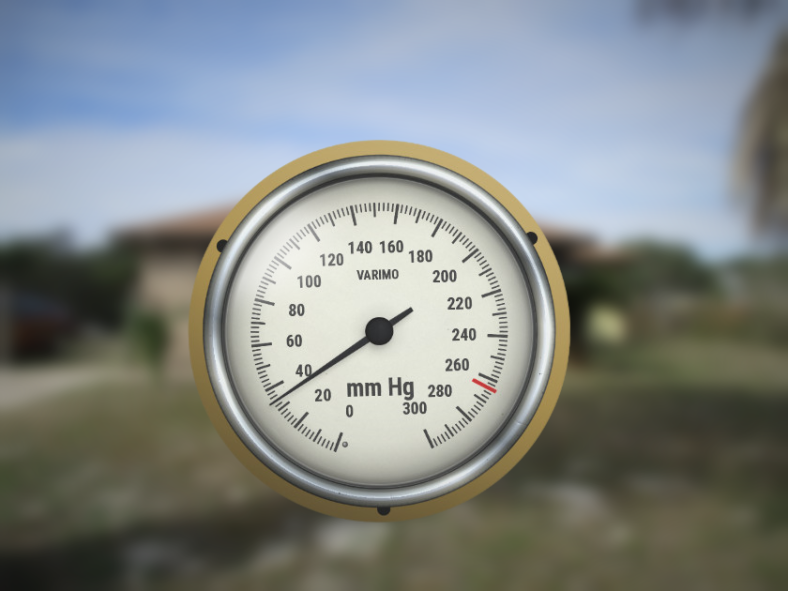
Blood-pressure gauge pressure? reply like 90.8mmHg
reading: 34mmHg
